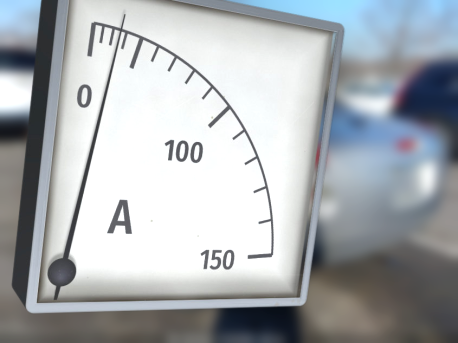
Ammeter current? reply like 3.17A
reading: 35A
